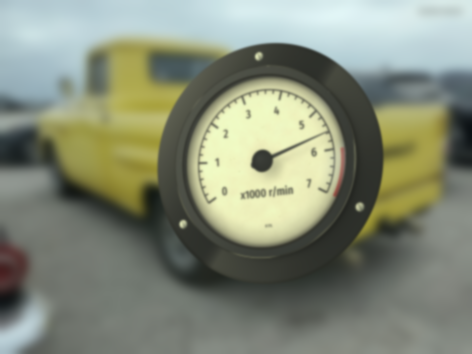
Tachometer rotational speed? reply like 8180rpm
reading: 5600rpm
